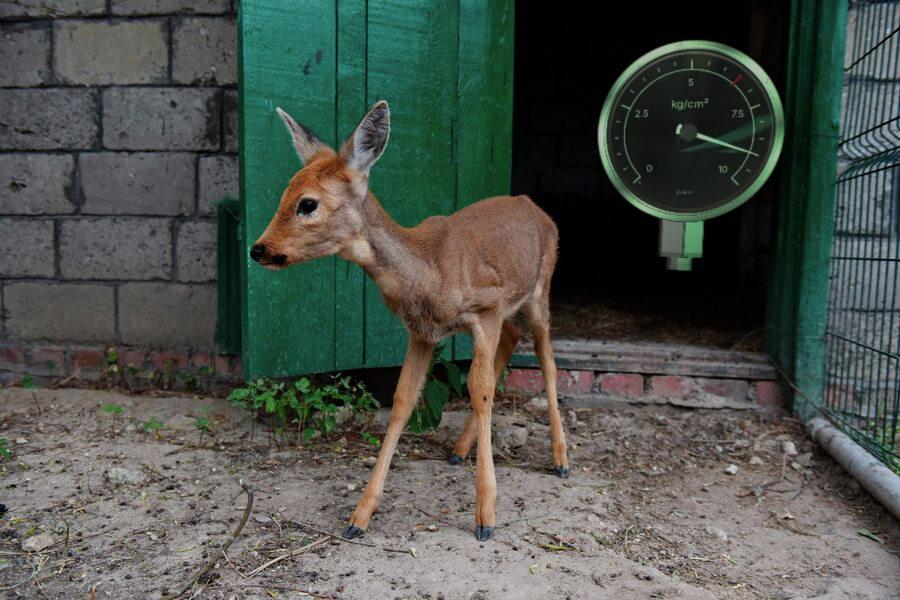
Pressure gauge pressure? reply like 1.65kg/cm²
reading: 9kg/cm²
